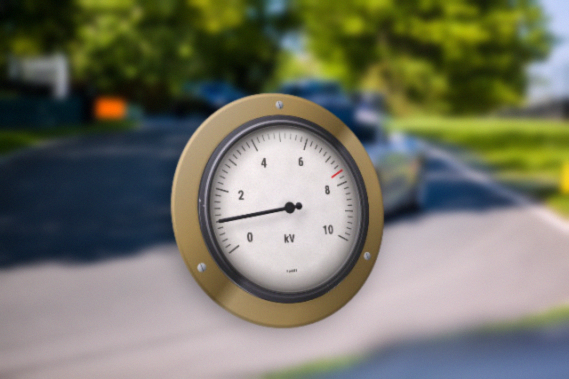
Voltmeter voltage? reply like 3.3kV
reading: 1kV
